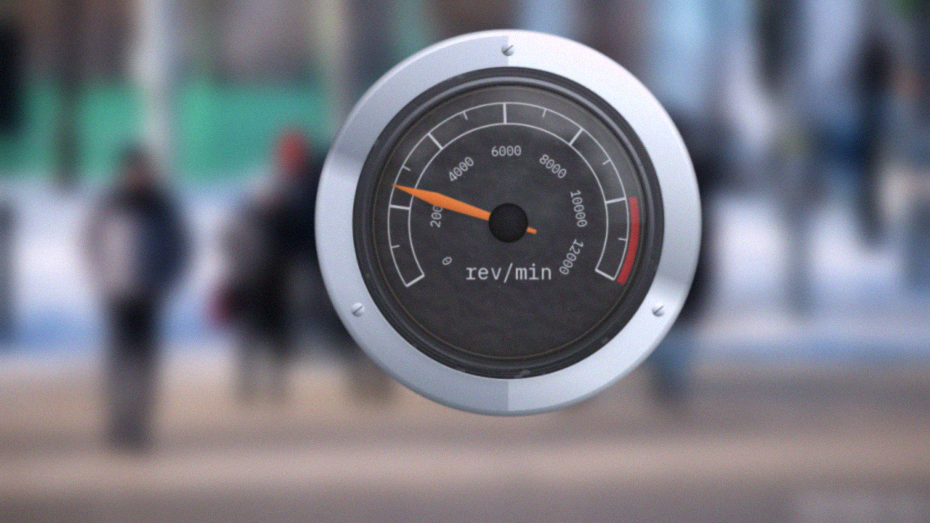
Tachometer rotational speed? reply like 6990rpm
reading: 2500rpm
